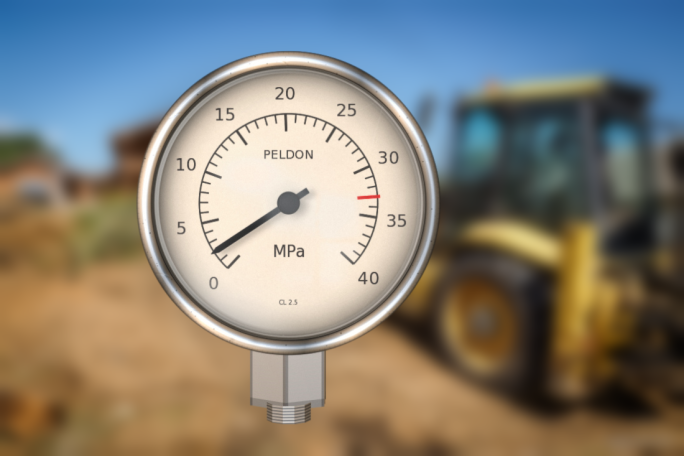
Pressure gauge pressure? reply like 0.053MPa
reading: 2MPa
